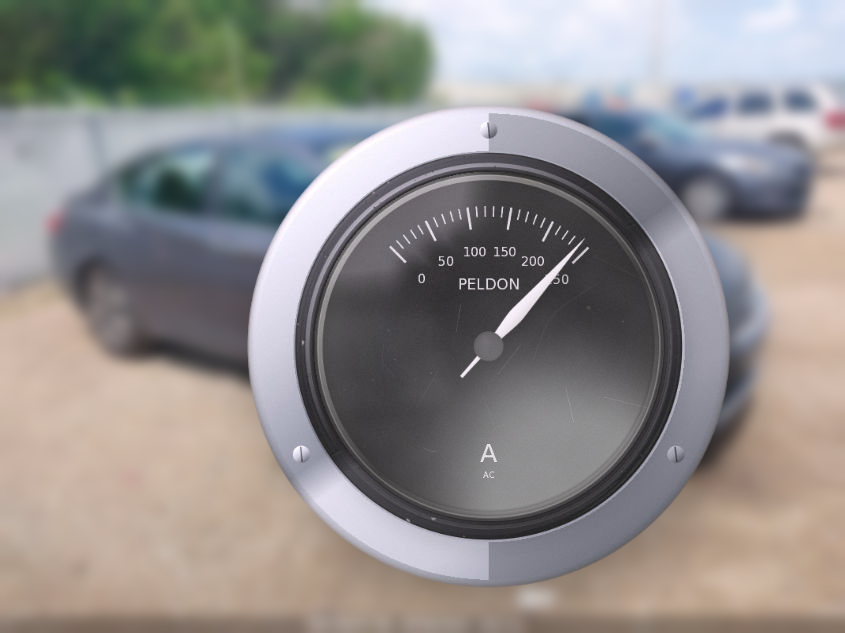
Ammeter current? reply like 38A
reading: 240A
